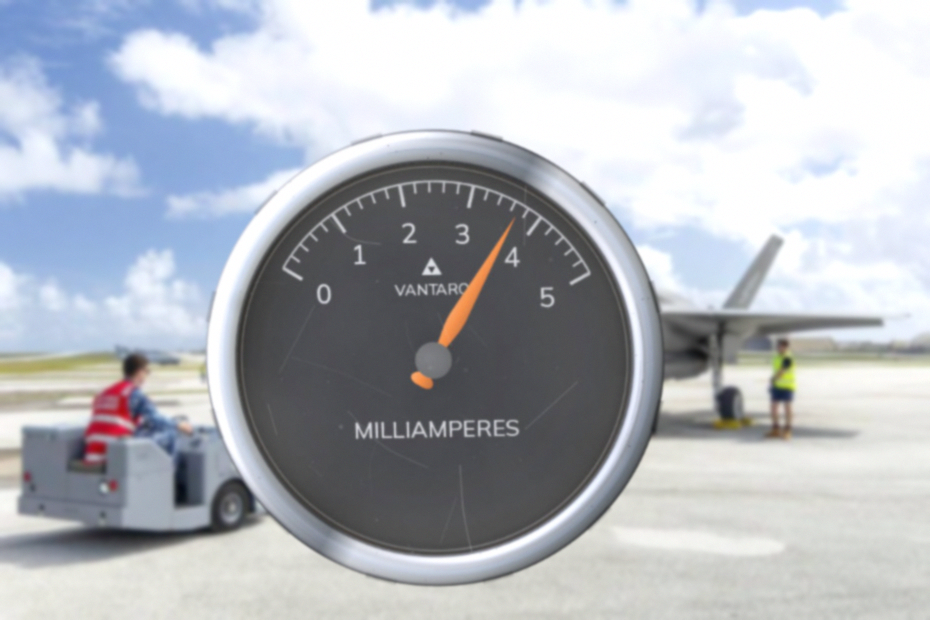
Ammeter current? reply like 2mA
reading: 3.7mA
